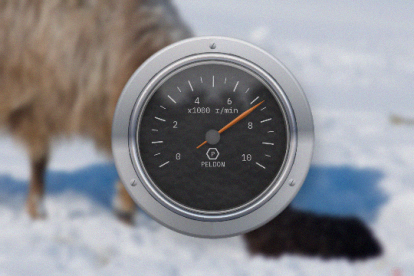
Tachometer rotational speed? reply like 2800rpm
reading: 7250rpm
